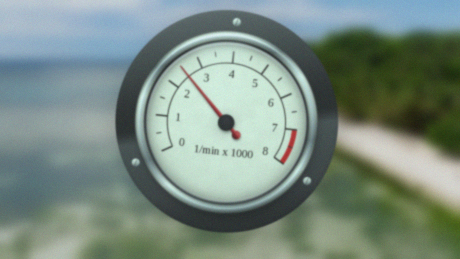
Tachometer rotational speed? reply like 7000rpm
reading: 2500rpm
